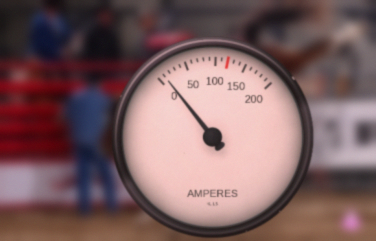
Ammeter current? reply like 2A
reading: 10A
